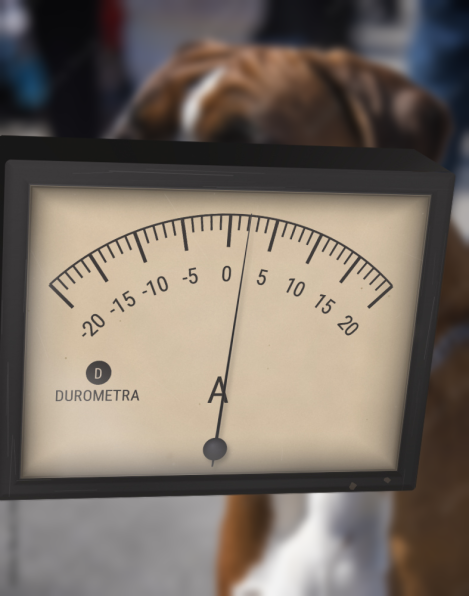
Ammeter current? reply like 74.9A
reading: 2A
